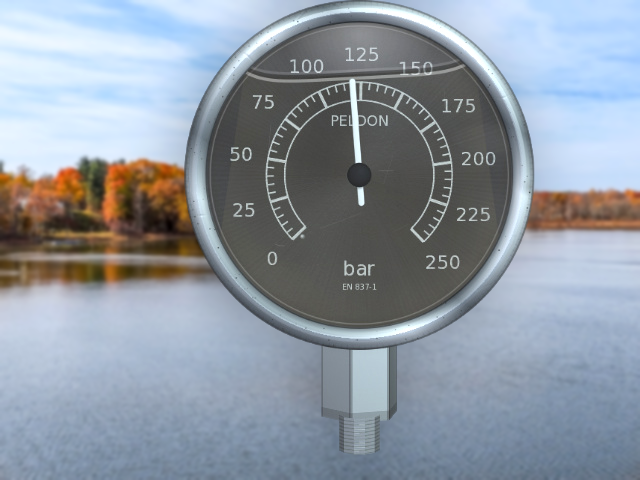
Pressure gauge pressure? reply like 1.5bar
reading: 120bar
